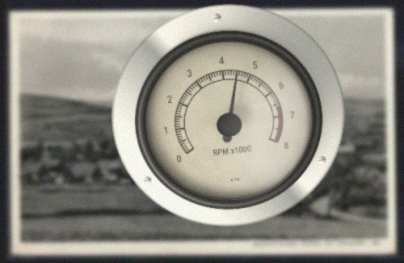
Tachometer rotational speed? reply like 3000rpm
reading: 4500rpm
